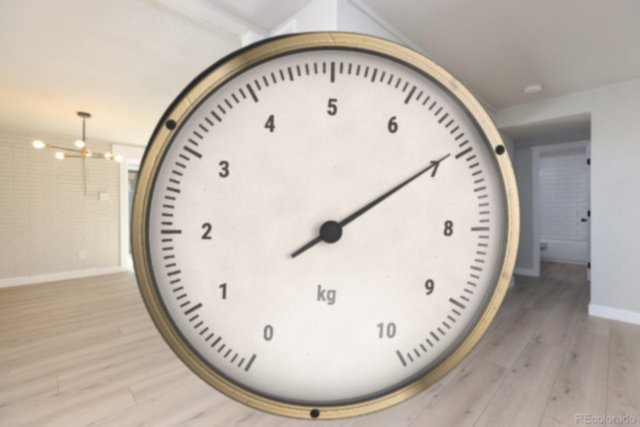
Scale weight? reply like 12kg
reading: 6.9kg
